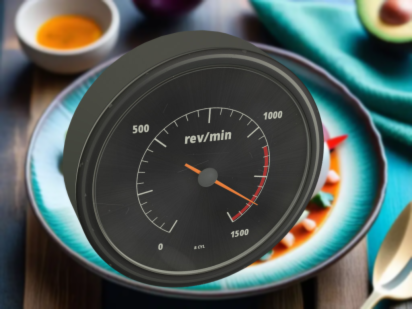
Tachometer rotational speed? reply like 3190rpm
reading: 1375rpm
